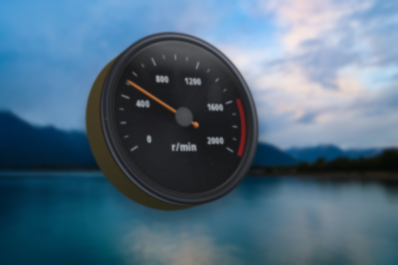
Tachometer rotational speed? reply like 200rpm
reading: 500rpm
